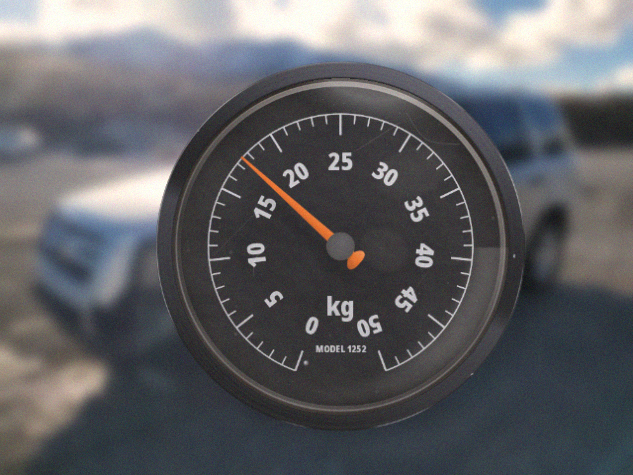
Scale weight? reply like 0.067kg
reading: 17.5kg
